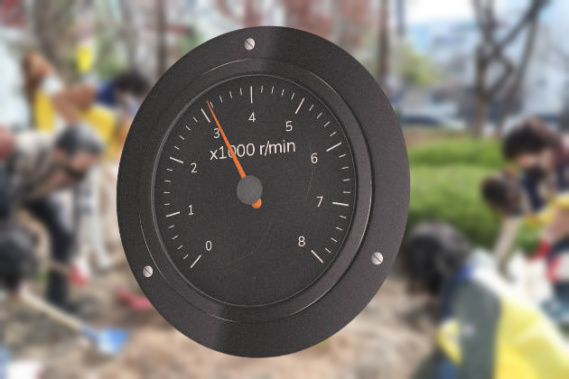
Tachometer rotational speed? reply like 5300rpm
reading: 3200rpm
